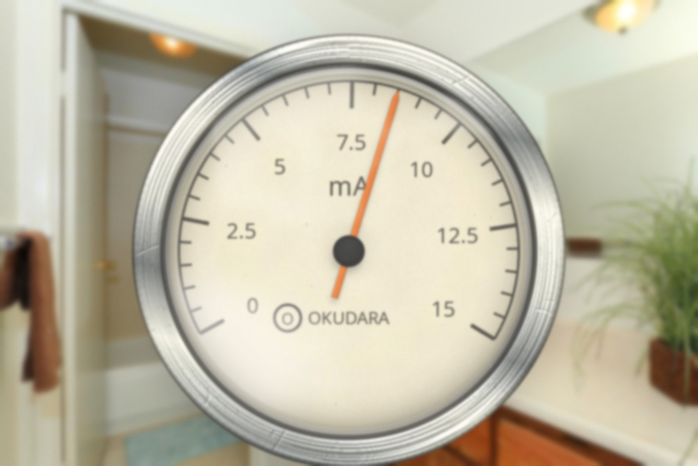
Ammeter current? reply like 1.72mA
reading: 8.5mA
